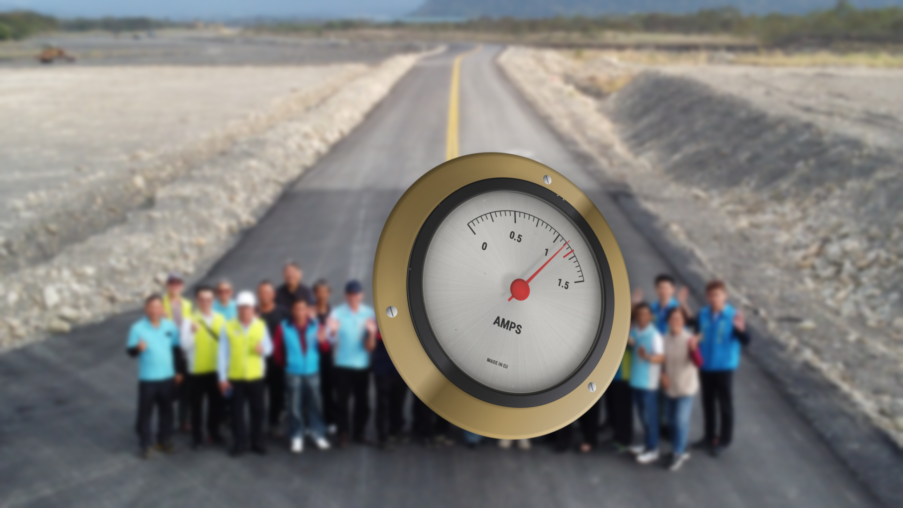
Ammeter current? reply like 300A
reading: 1.1A
